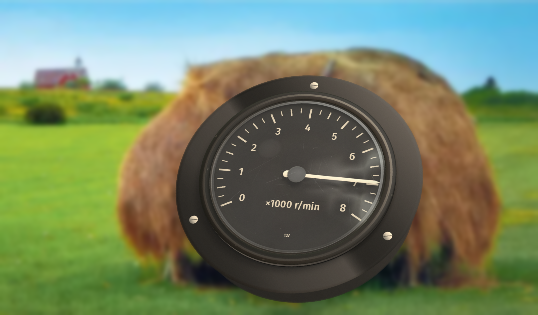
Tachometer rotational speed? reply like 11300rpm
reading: 7000rpm
